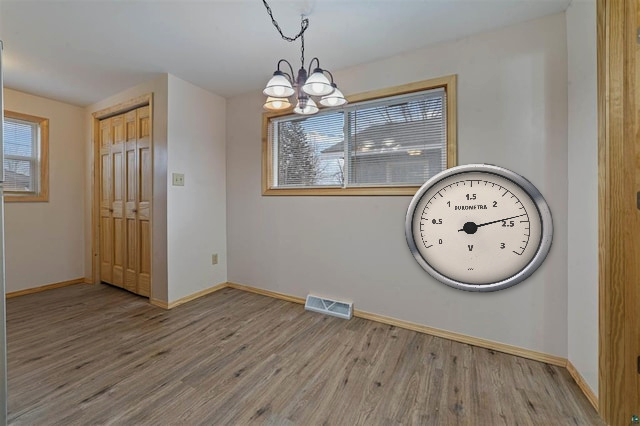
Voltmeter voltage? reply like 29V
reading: 2.4V
